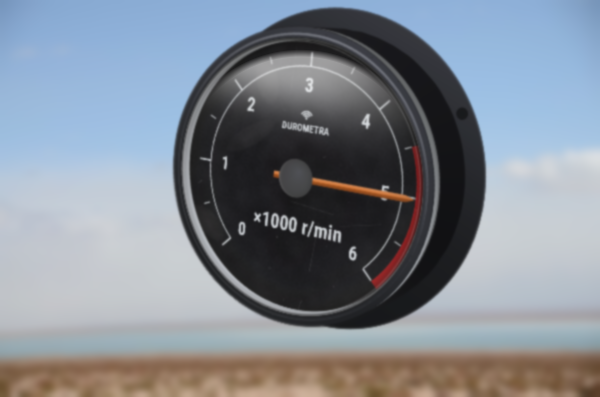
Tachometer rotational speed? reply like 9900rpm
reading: 5000rpm
